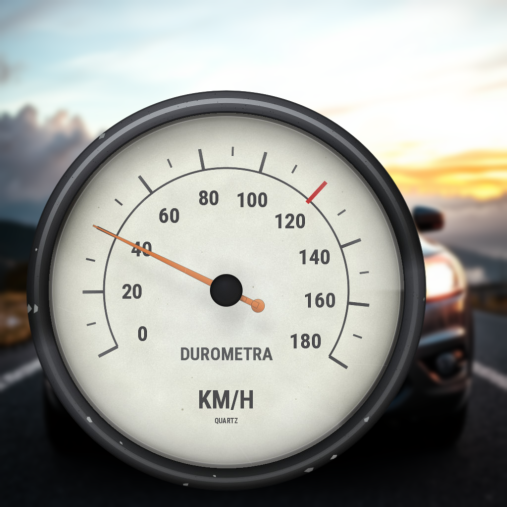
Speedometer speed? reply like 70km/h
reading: 40km/h
